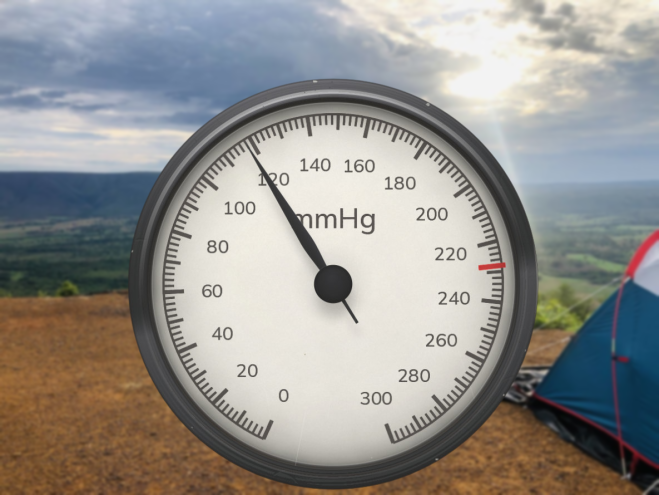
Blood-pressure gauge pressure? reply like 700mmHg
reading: 118mmHg
